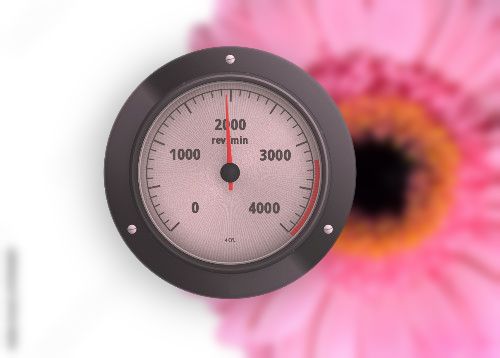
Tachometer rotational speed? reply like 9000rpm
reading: 1950rpm
